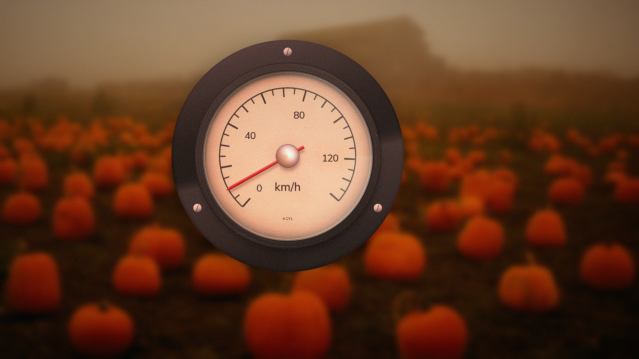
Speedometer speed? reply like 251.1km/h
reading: 10km/h
